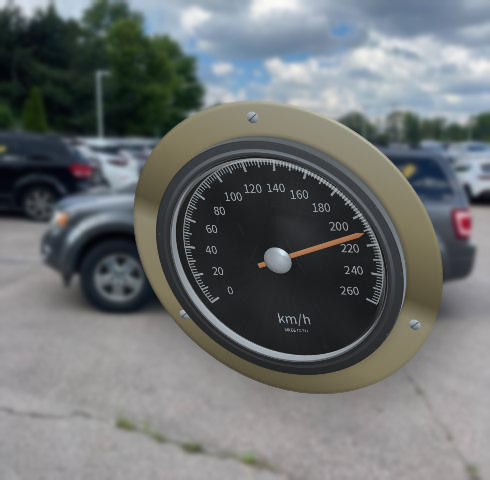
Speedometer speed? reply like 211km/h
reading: 210km/h
